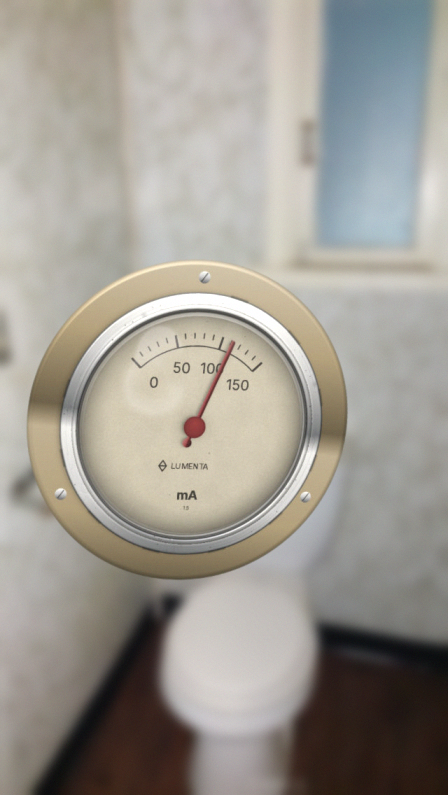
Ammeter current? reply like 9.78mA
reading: 110mA
